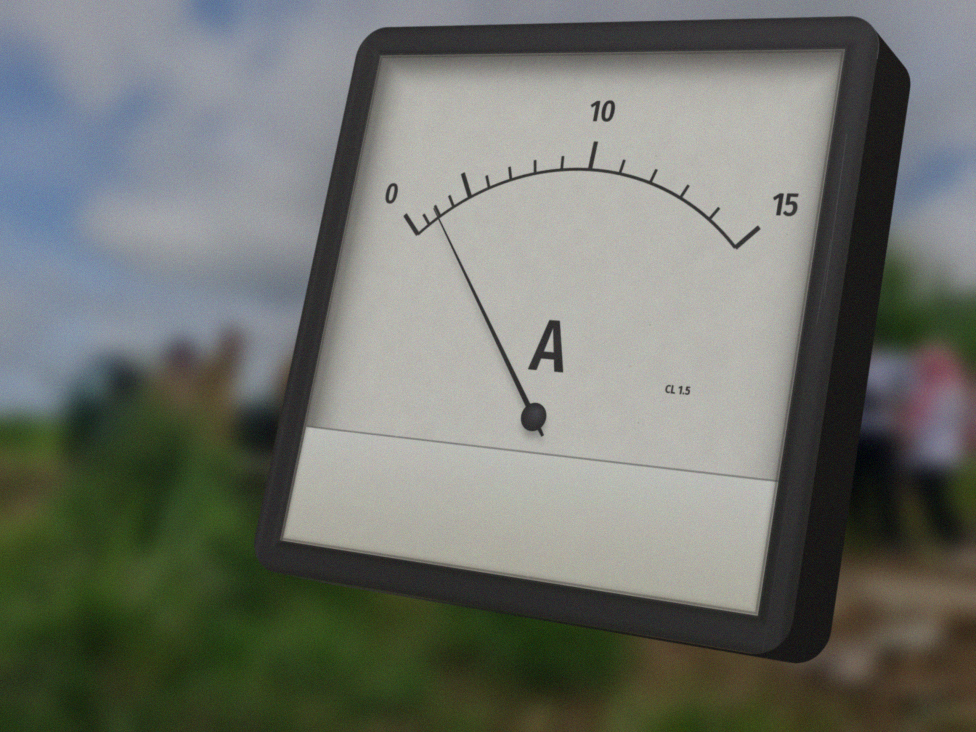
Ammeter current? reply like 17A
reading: 3A
